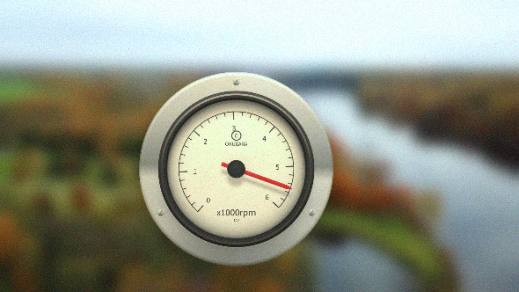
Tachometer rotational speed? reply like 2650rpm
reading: 5500rpm
